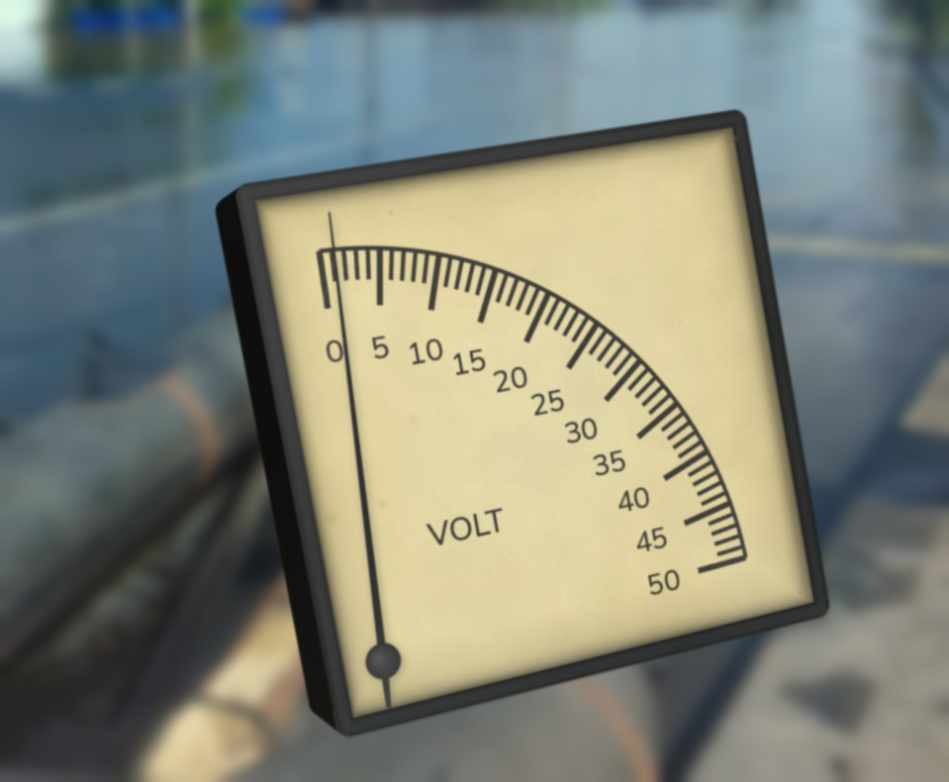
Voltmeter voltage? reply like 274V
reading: 1V
